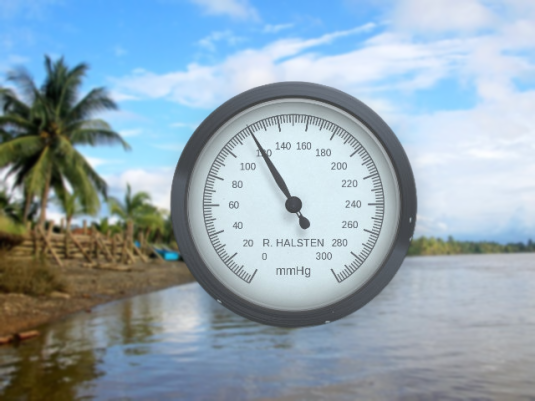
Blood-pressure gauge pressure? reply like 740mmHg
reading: 120mmHg
